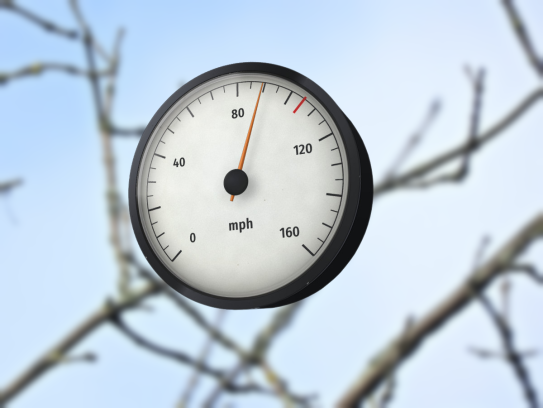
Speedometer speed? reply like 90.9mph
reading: 90mph
